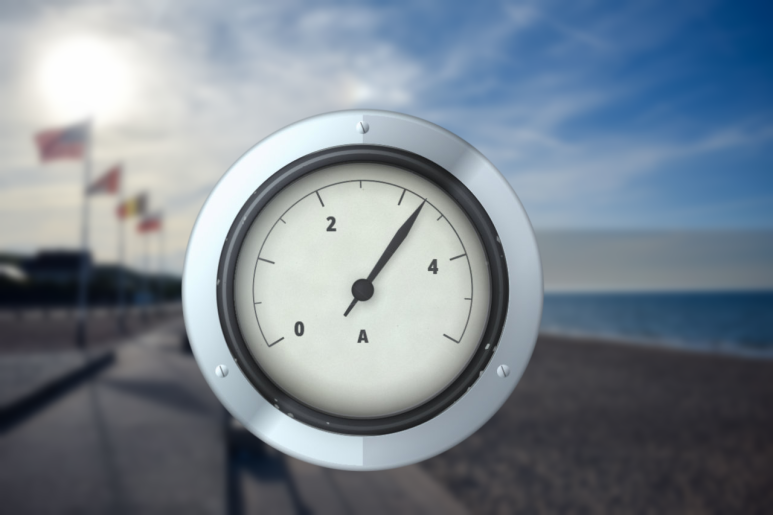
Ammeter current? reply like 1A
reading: 3.25A
